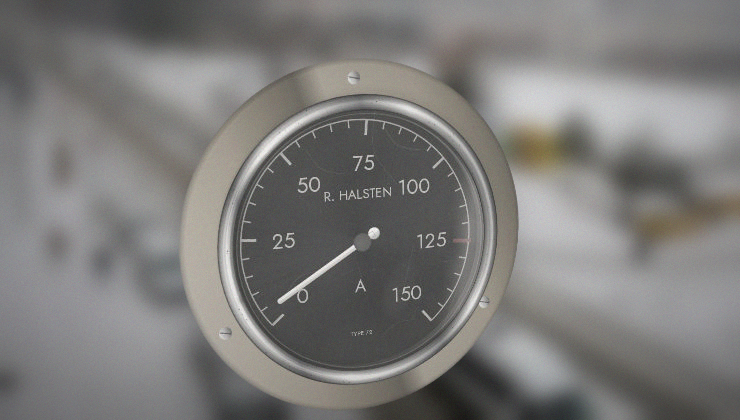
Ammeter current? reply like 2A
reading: 5A
